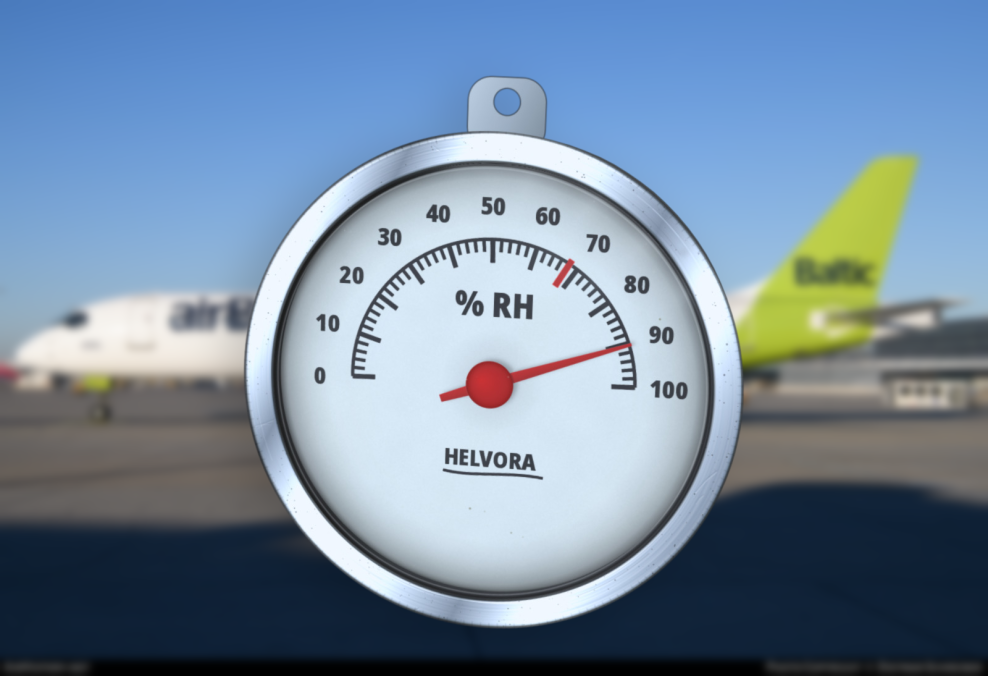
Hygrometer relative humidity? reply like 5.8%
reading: 90%
